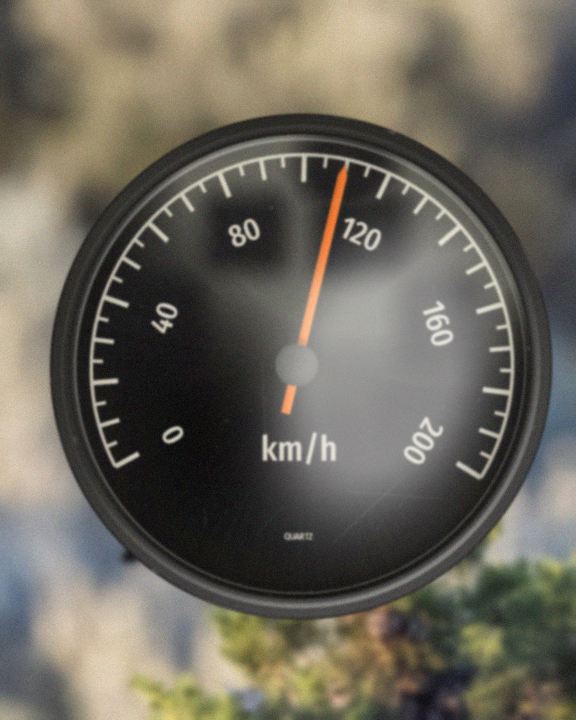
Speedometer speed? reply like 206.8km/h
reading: 110km/h
